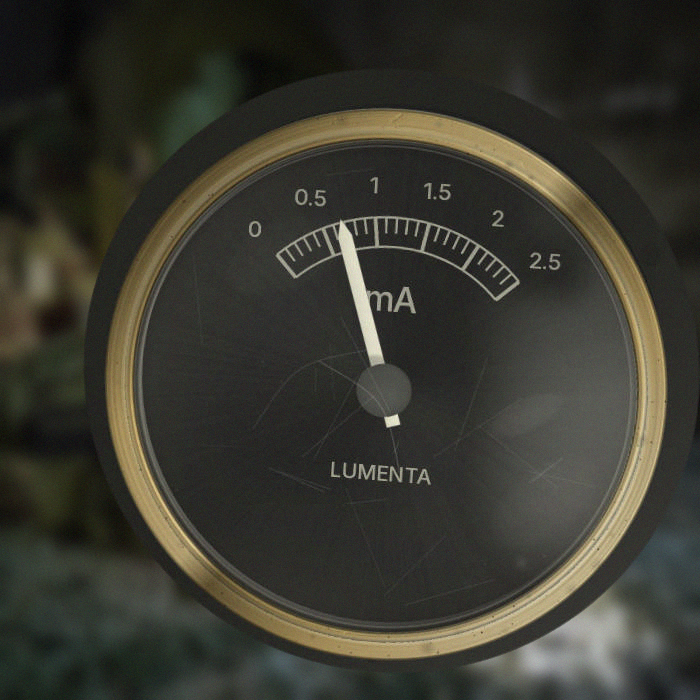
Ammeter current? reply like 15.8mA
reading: 0.7mA
